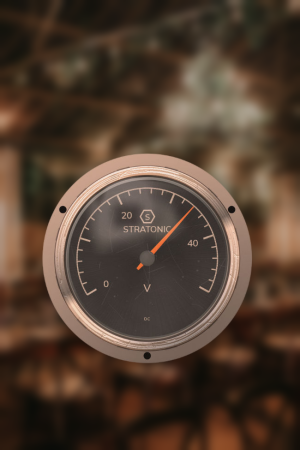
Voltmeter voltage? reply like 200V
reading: 34V
